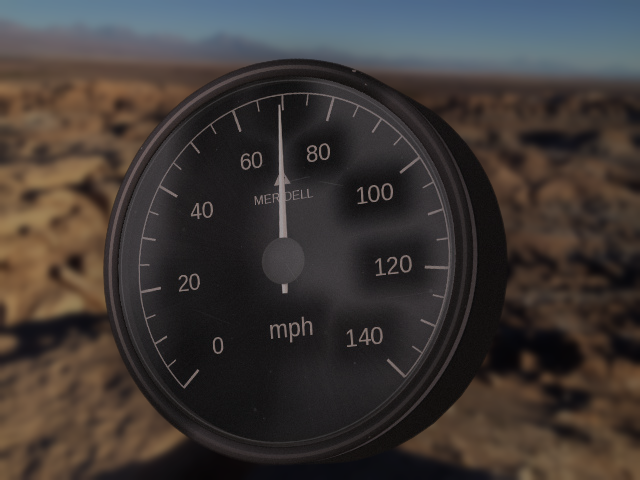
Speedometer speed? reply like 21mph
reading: 70mph
